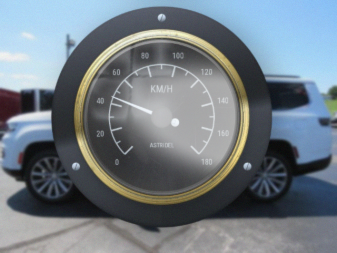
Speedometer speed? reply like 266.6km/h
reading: 45km/h
